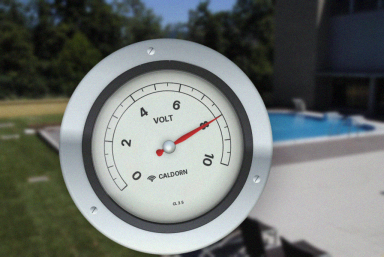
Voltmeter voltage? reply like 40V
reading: 8V
